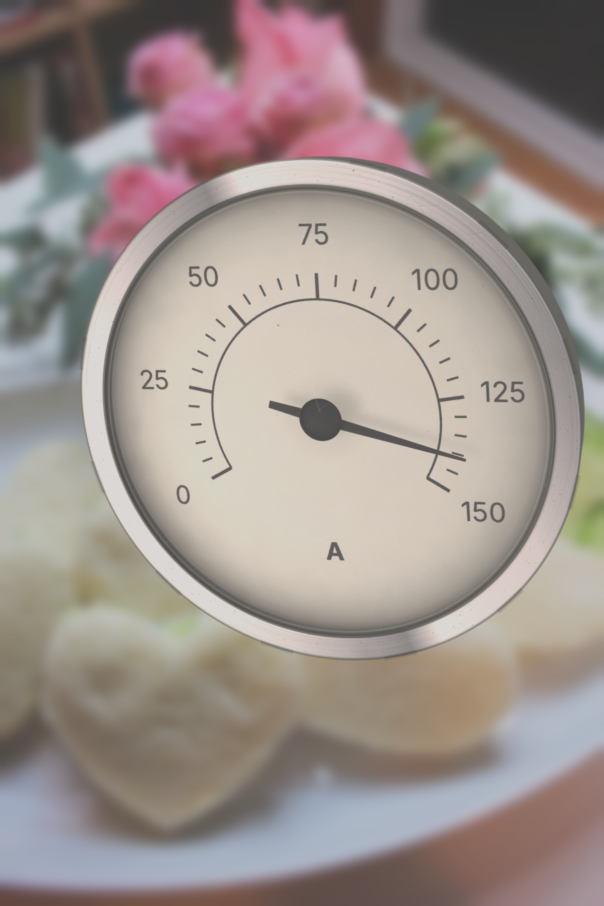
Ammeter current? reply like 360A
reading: 140A
